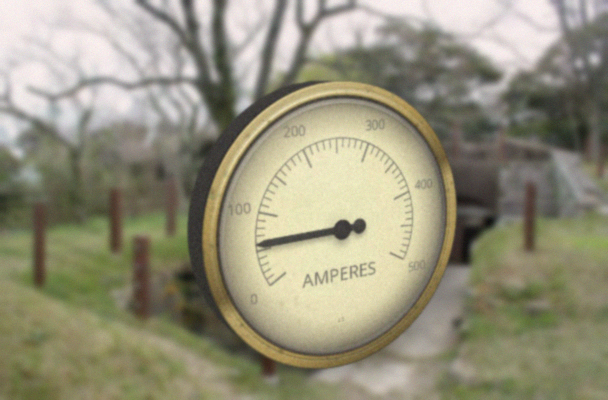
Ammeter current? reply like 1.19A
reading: 60A
